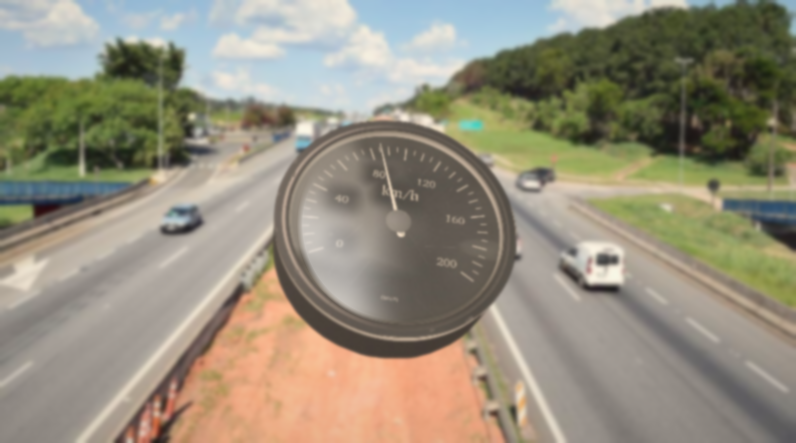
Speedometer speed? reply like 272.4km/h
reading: 85km/h
